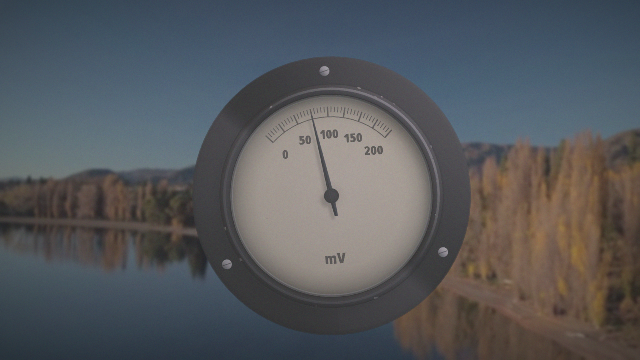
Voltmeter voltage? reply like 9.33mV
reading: 75mV
